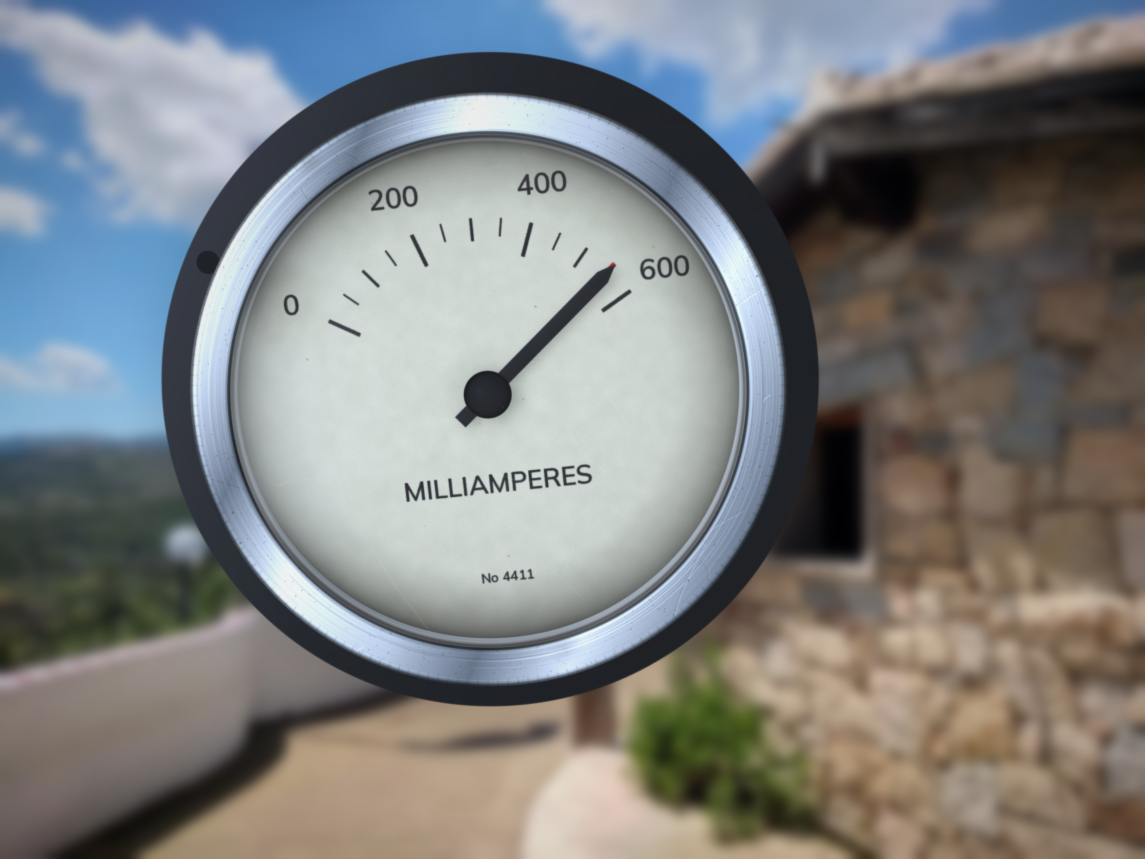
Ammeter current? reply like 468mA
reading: 550mA
